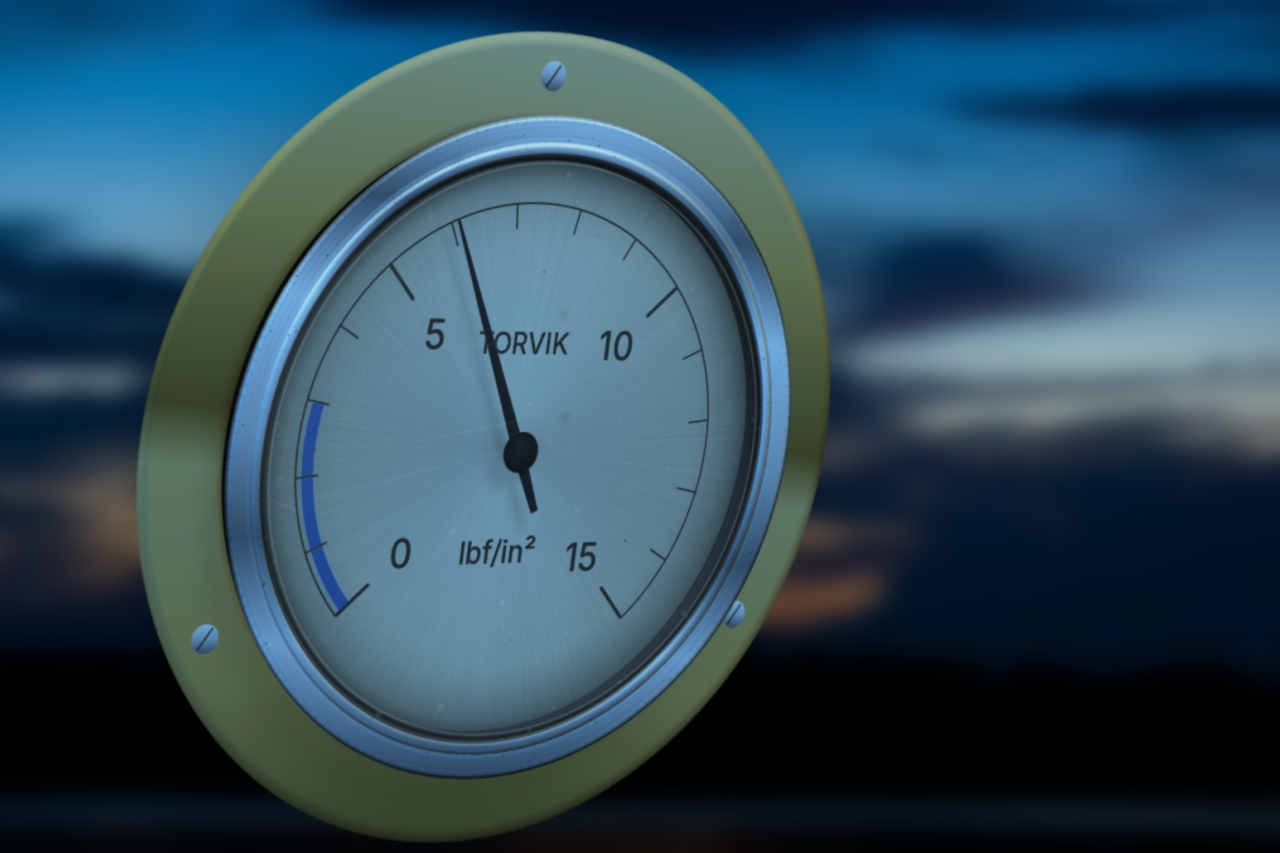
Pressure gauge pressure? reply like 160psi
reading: 6psi
